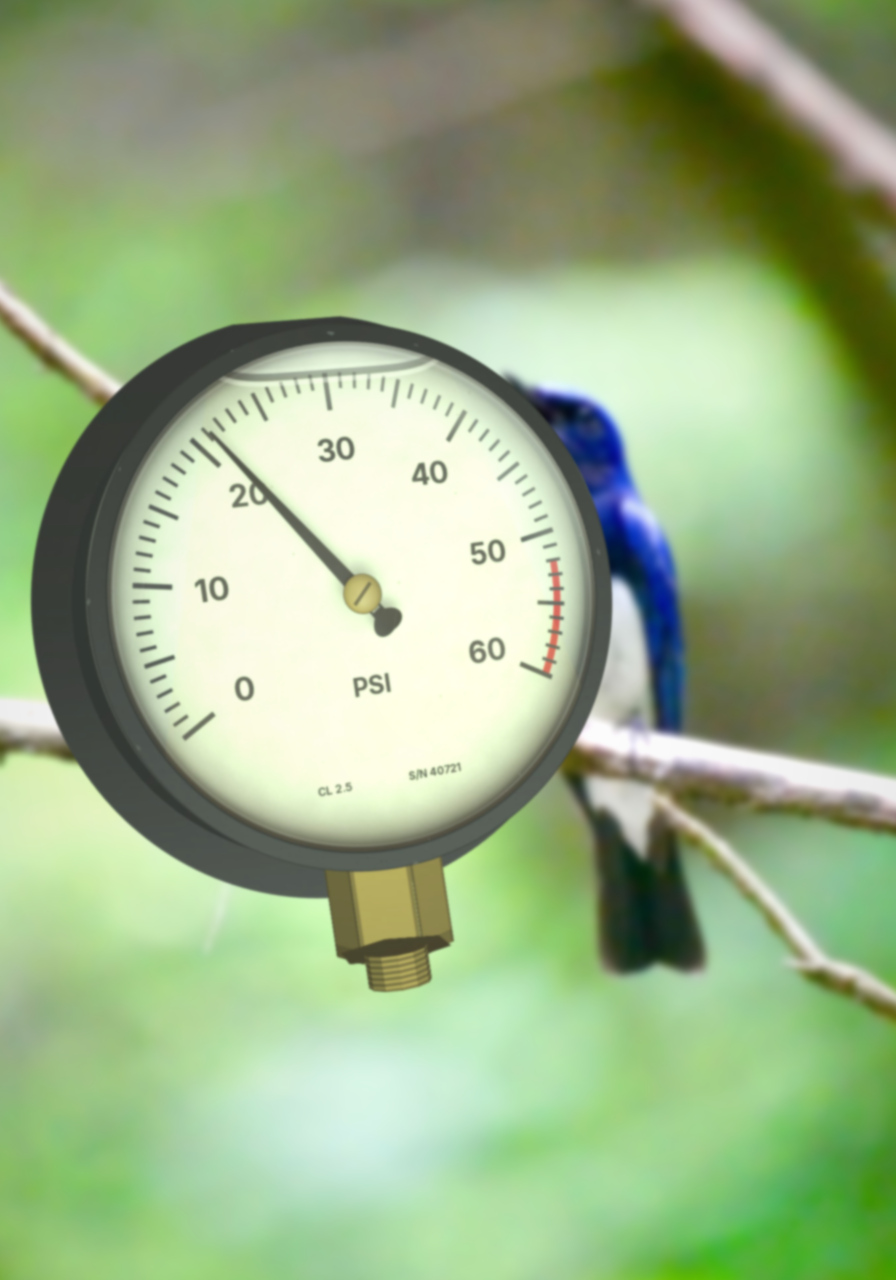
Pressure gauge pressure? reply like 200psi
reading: 21psi
